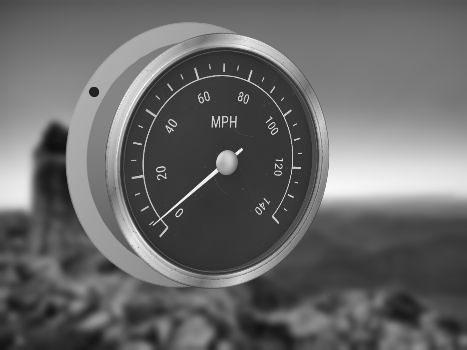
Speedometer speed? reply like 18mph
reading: 5mph
